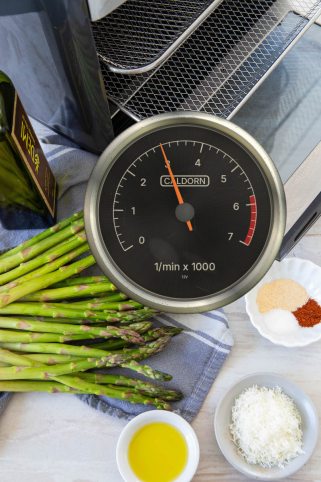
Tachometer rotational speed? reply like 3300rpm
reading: 3000rpm
